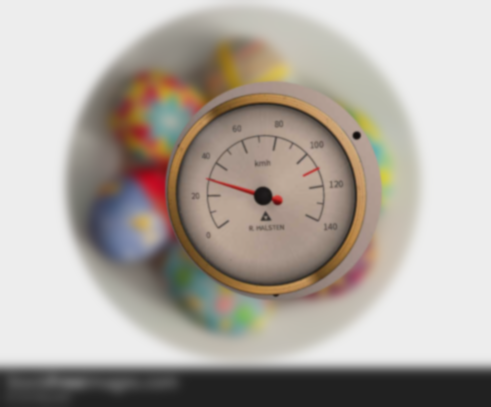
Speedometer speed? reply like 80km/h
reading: 30km/h
